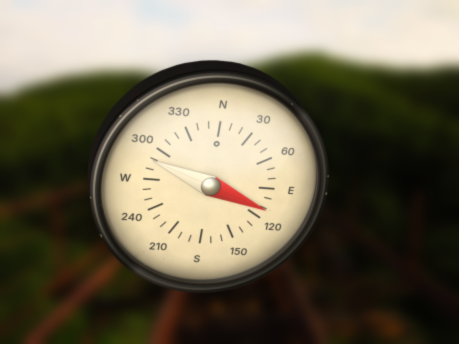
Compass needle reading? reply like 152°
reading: 110°
